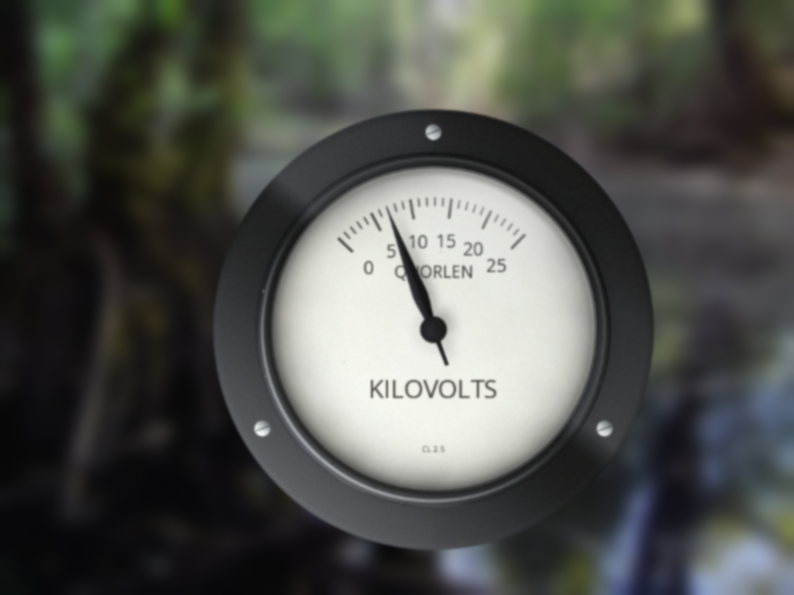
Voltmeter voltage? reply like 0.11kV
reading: 7kV
